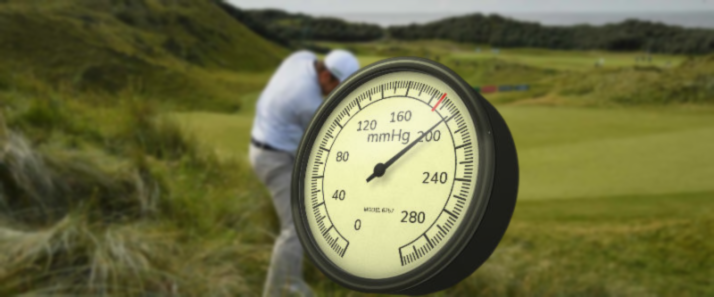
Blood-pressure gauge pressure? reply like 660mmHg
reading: 200mmHg
